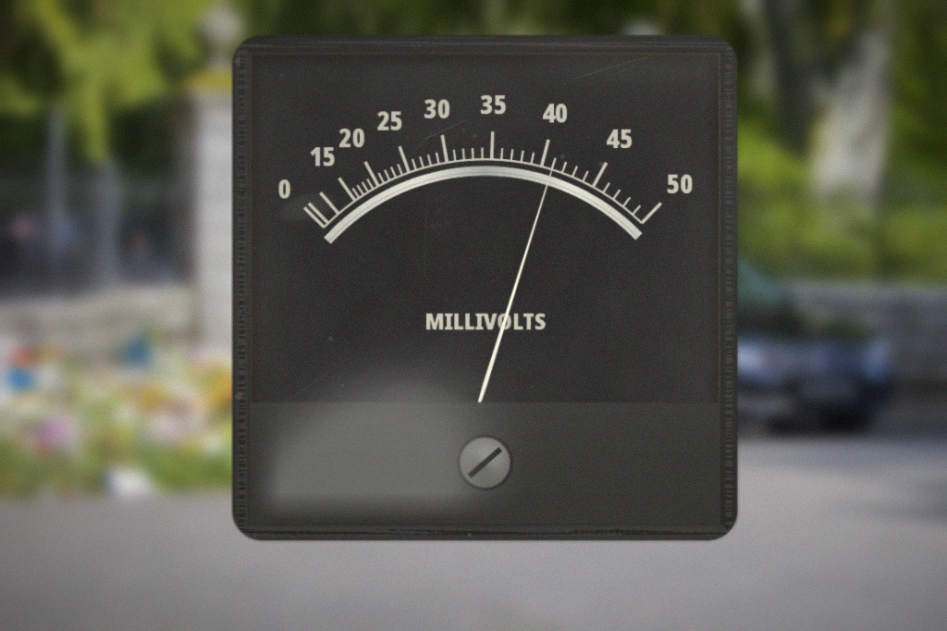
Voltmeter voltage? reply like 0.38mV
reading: 41mV
